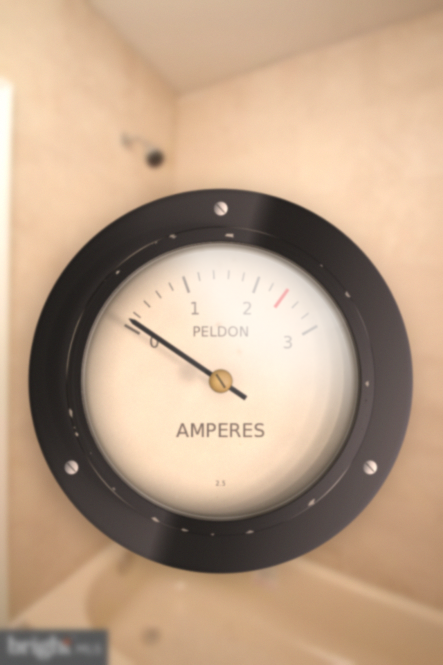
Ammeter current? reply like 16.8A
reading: 0.1A
